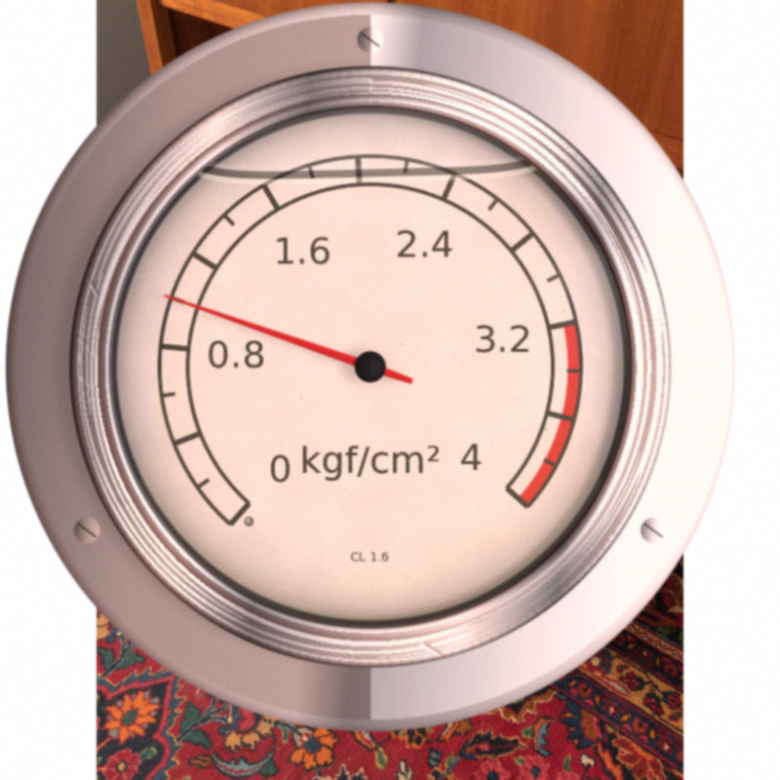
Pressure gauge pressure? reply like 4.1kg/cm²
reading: 1kg/cm²
